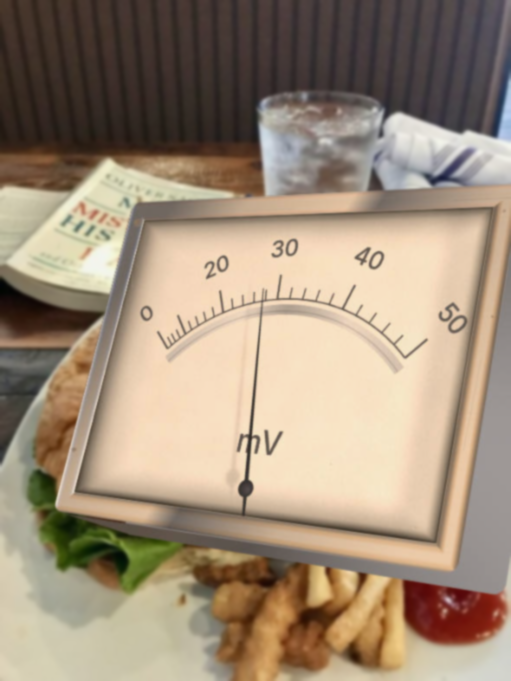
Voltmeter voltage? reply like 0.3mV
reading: 28mV
